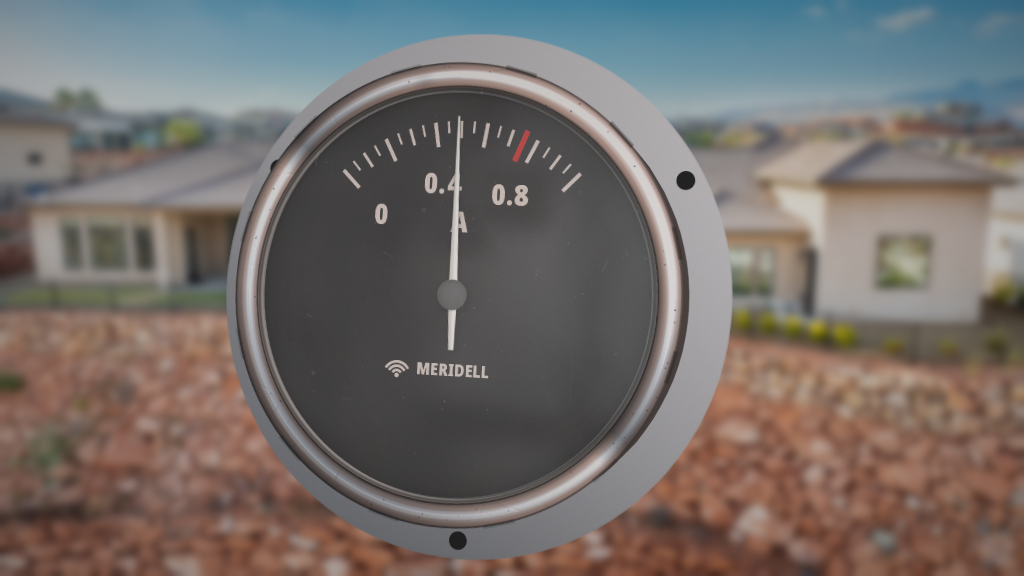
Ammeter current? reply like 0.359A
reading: 0.5A
